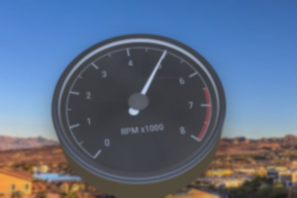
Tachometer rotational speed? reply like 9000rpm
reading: 5000rpm
